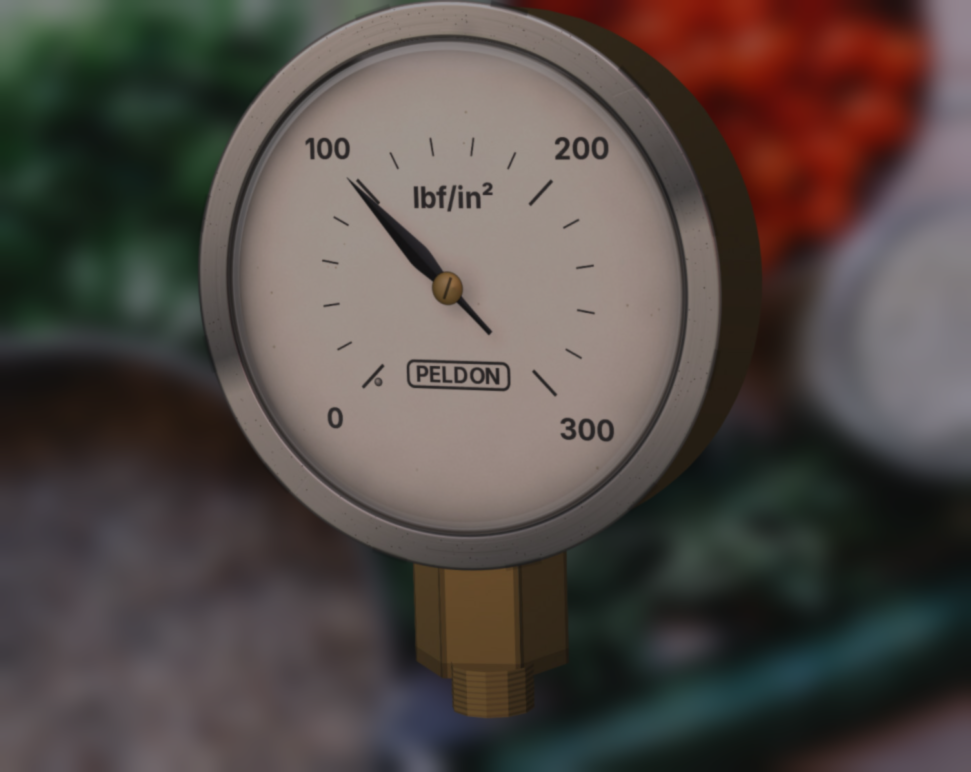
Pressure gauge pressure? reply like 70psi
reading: 100psi
